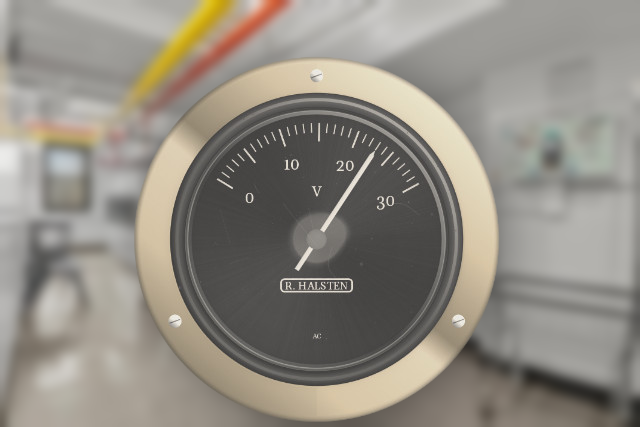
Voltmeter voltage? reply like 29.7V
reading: 23V
